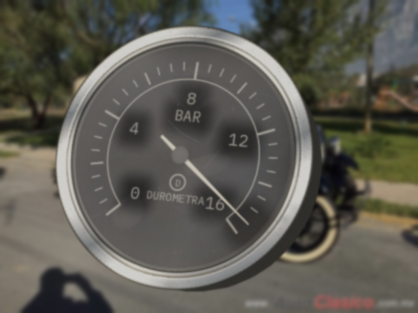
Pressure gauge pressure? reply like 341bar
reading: 15.5bar
